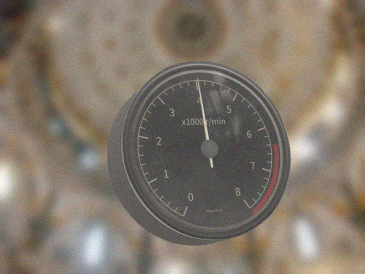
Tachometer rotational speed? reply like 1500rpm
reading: 4000rpm
